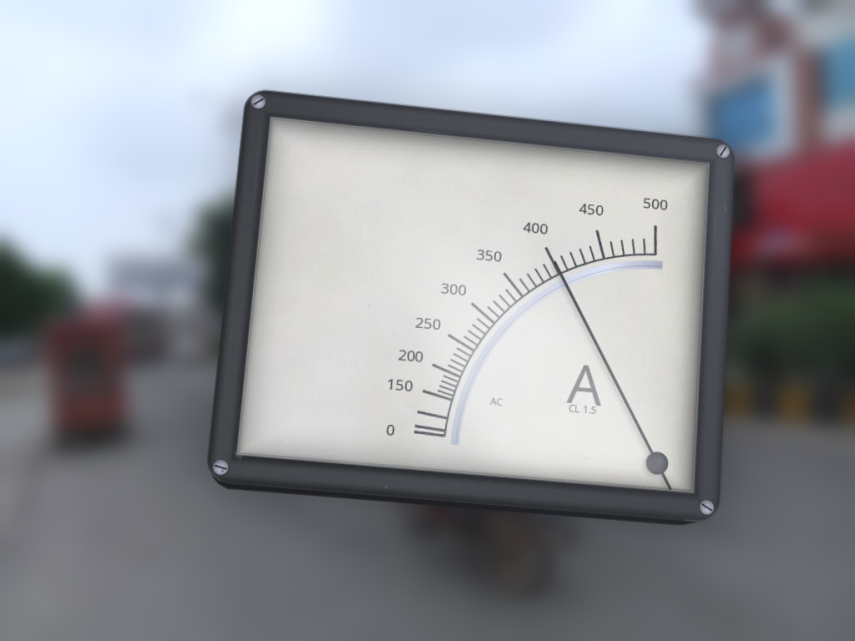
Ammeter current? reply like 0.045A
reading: 400A
